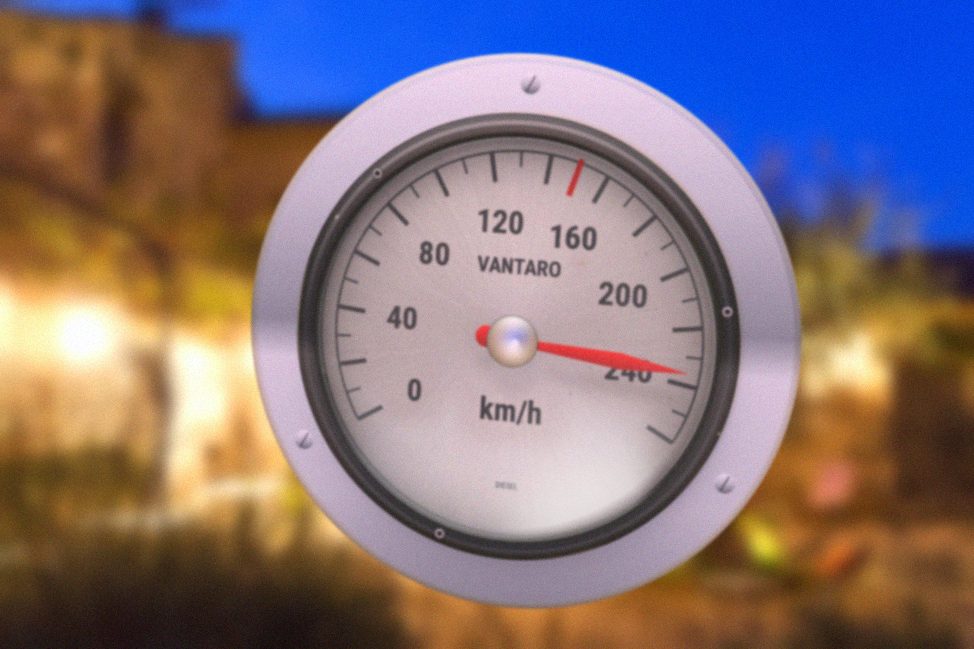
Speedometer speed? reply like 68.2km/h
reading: 235km/h
